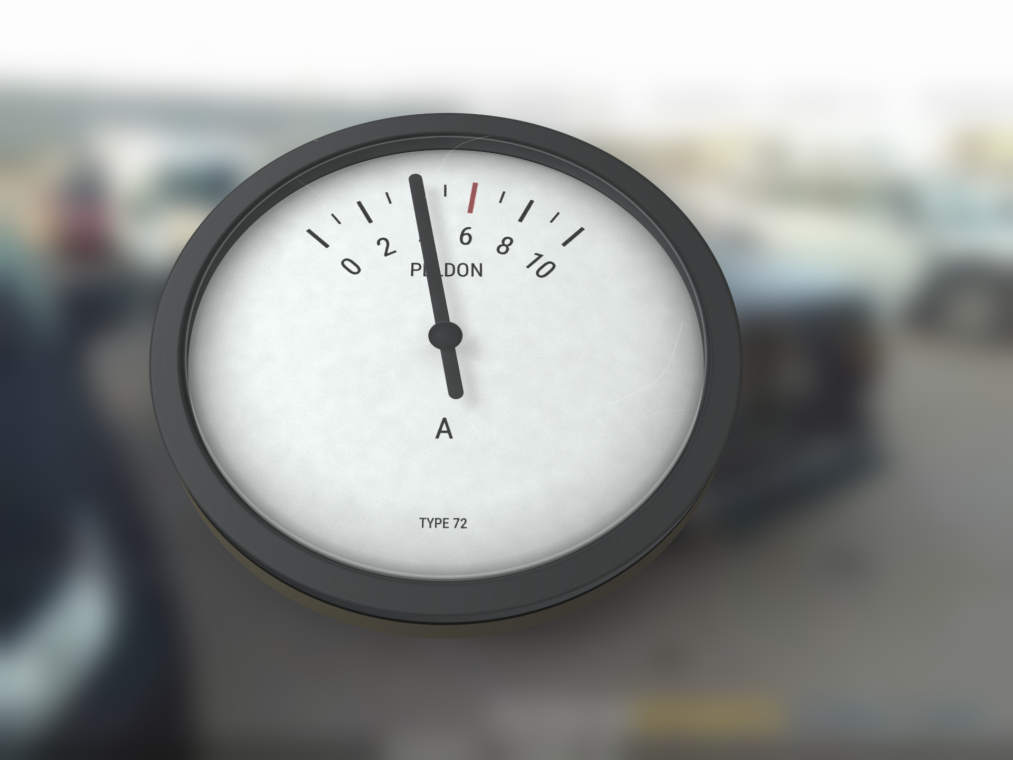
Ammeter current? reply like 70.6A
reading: 4A
